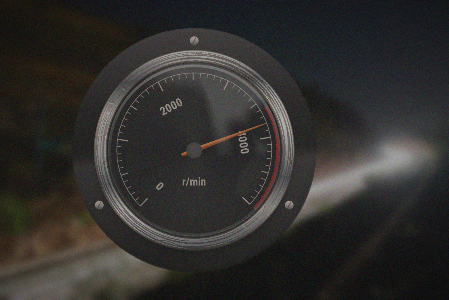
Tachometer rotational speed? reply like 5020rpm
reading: 3800rpm
